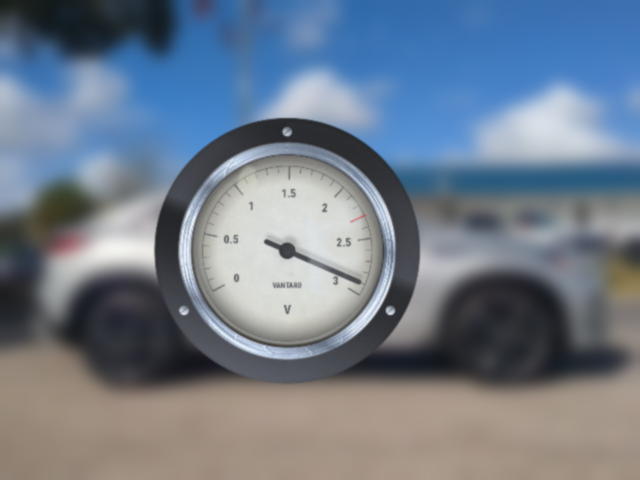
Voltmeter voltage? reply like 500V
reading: 2.9V
